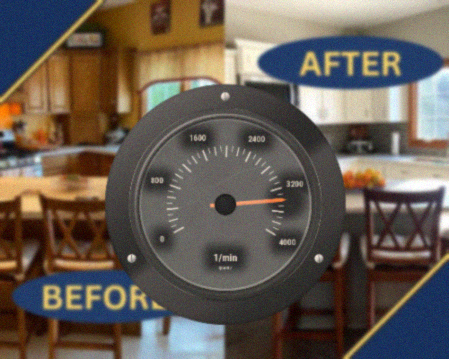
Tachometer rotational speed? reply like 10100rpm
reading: 3400rpm
